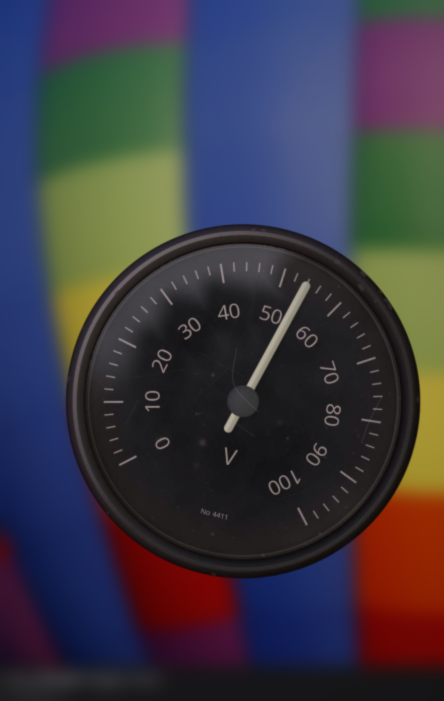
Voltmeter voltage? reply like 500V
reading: 54V
